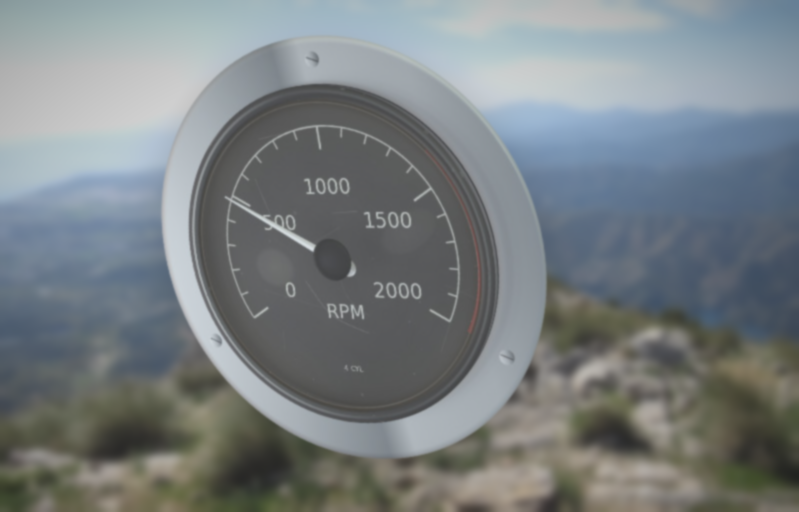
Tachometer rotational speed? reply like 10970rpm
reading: 500rpm
